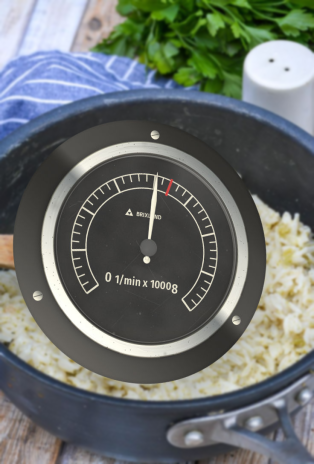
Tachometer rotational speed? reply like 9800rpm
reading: 4000rpm
